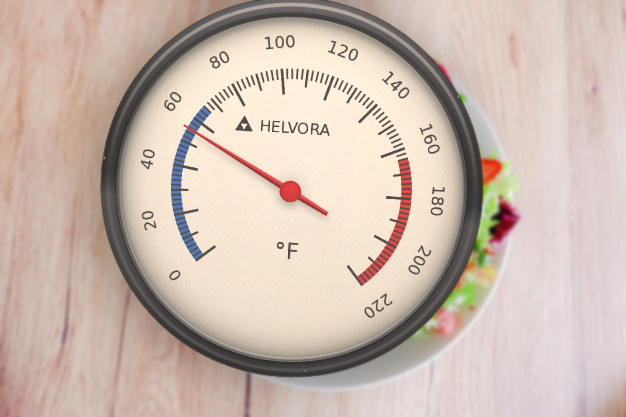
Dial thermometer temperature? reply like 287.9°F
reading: 56°F
